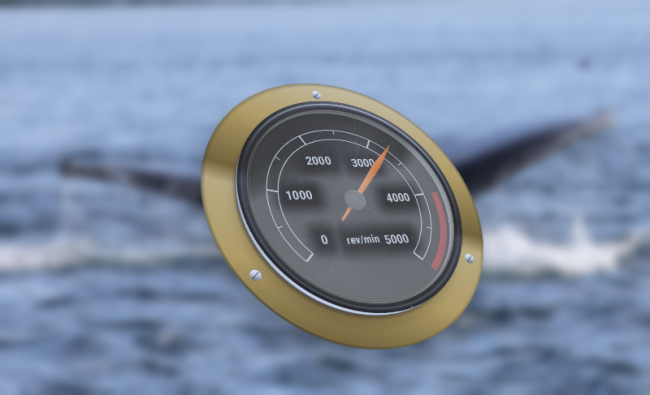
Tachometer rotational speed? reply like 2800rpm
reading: 3250rpm
